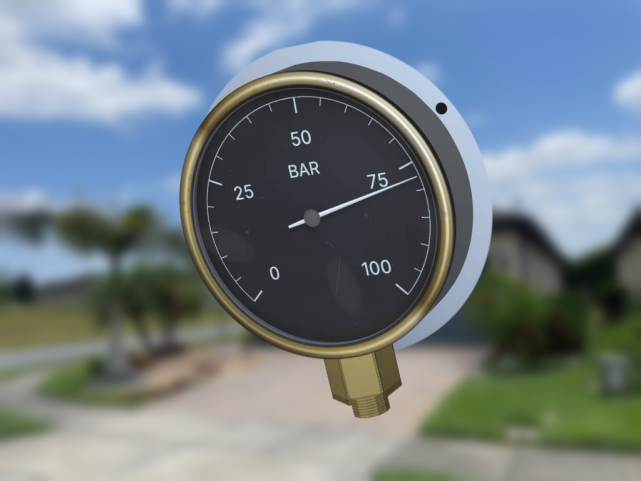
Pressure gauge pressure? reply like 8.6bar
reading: 77.5bar
